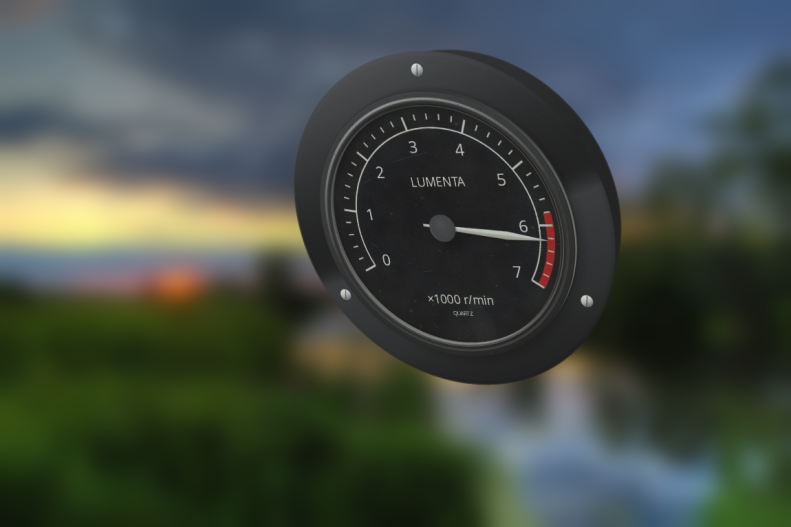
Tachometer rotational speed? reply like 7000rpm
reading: 6200rpm
